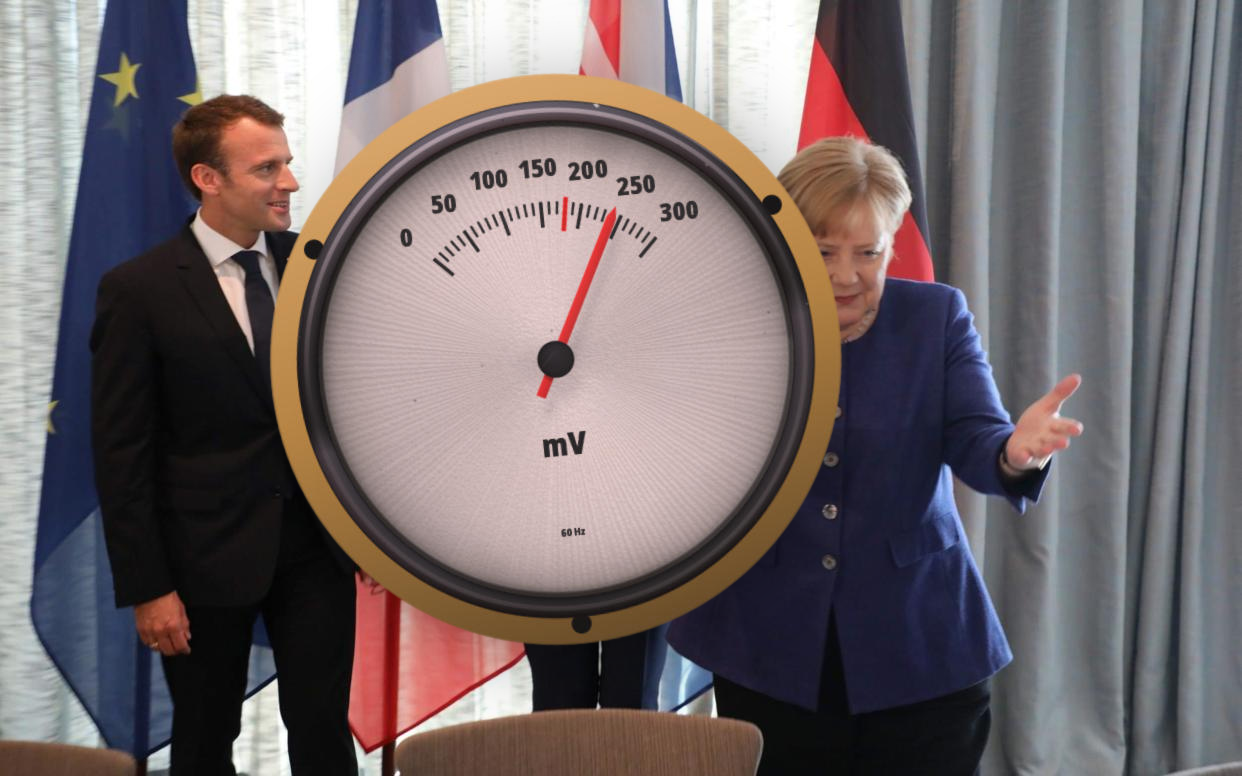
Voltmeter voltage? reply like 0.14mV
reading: 240mV
